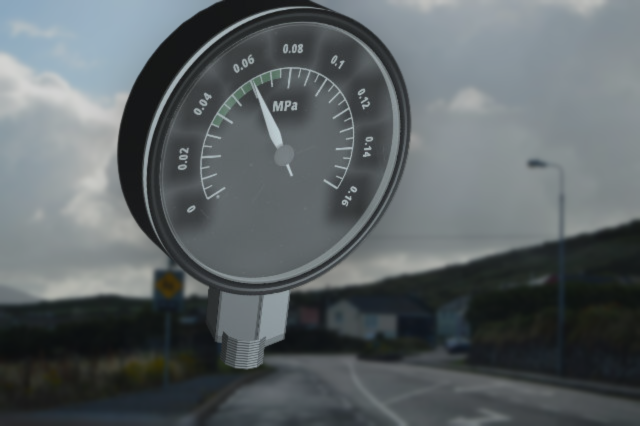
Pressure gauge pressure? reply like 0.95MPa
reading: 0.06MPa
